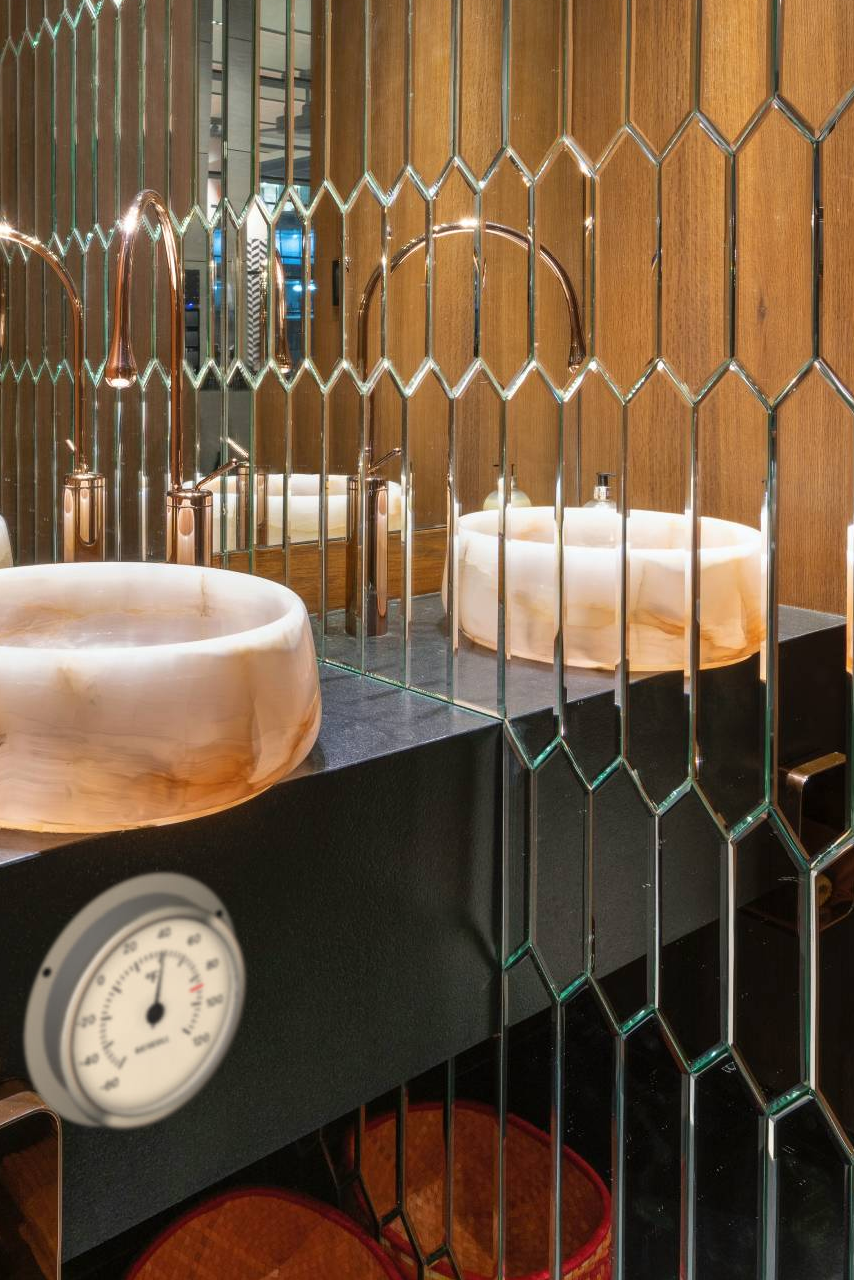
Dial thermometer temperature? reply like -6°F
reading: 40°F
